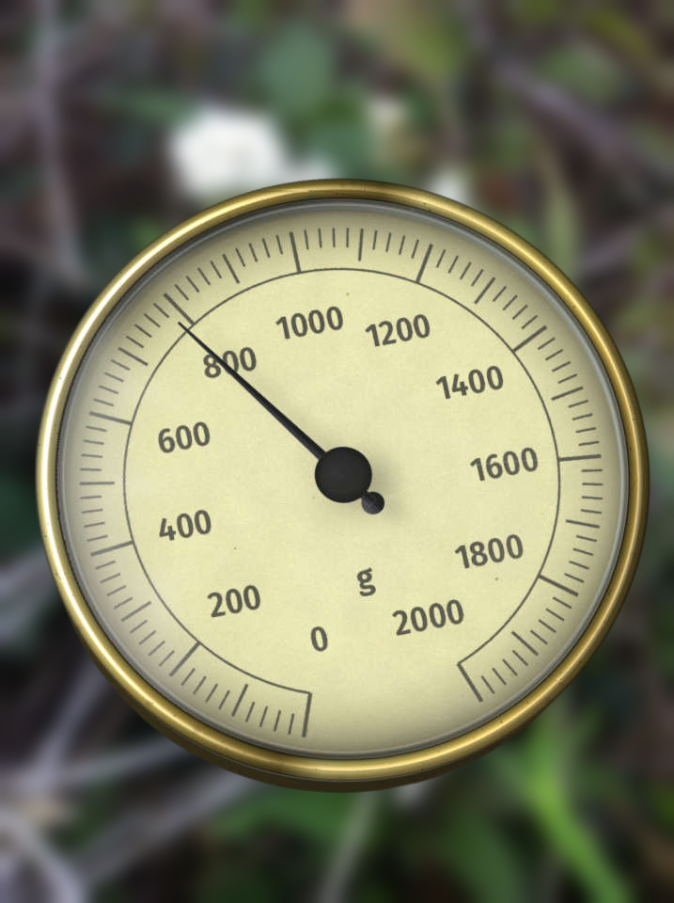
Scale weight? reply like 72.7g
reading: 780g
